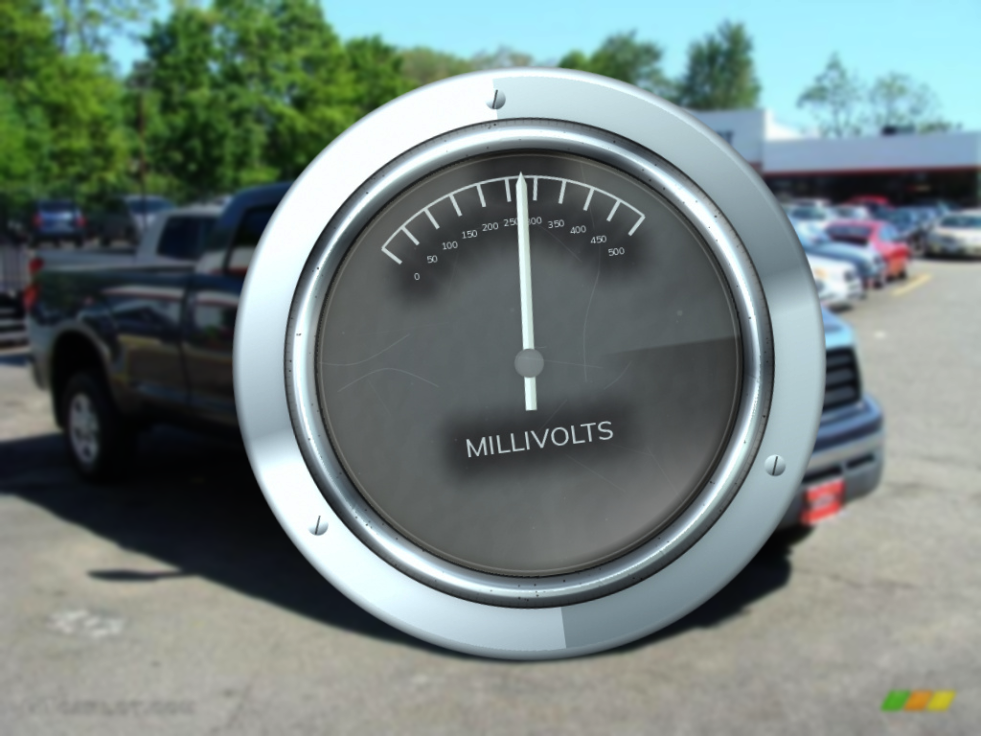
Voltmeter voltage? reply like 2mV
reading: 275mV
